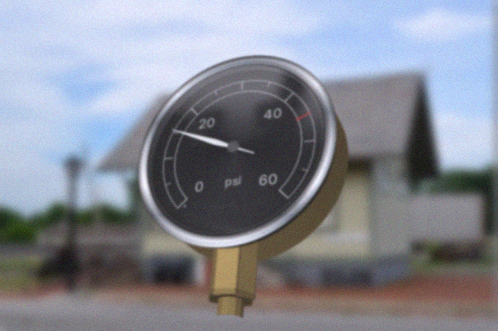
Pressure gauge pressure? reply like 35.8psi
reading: 15psi
